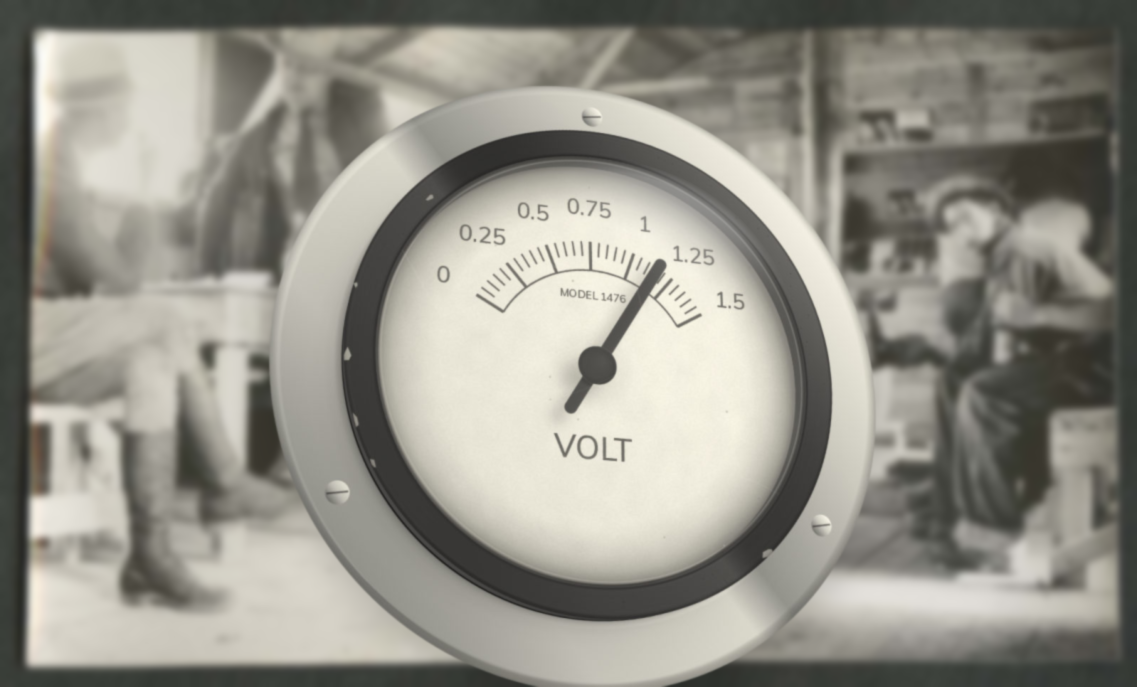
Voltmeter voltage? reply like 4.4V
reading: 1.15V
